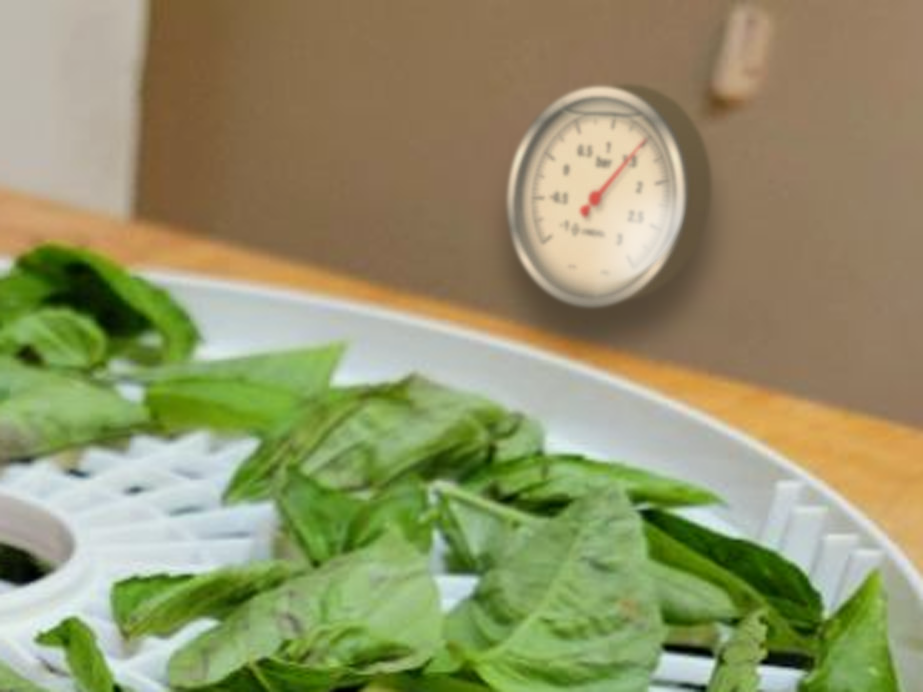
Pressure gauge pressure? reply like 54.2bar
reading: 1.5bar
